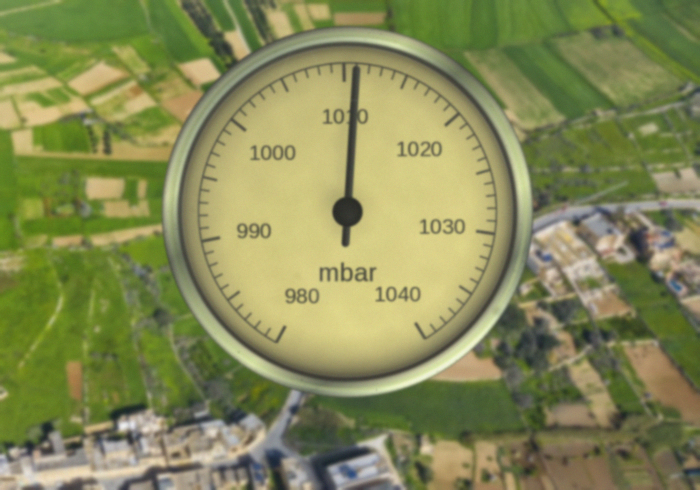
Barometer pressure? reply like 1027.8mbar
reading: 1011mbar
